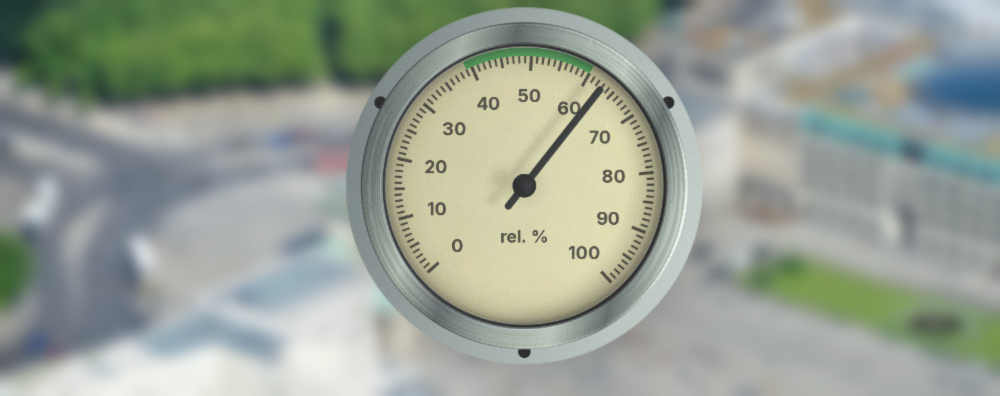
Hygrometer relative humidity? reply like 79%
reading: 63%
